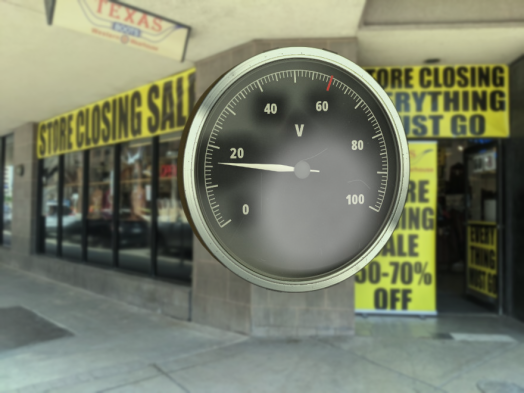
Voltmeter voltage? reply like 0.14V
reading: 16V
